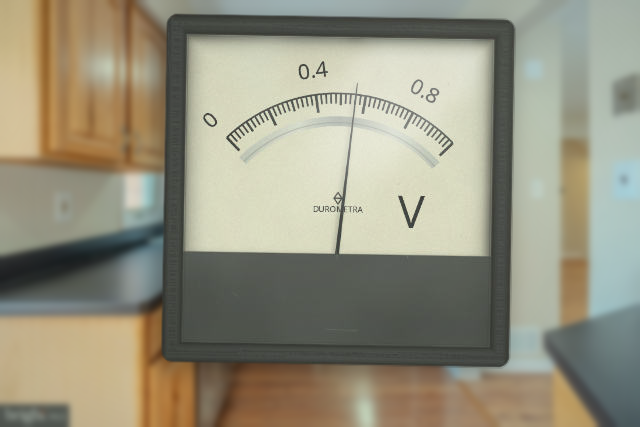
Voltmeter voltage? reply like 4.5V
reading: 0.56V
